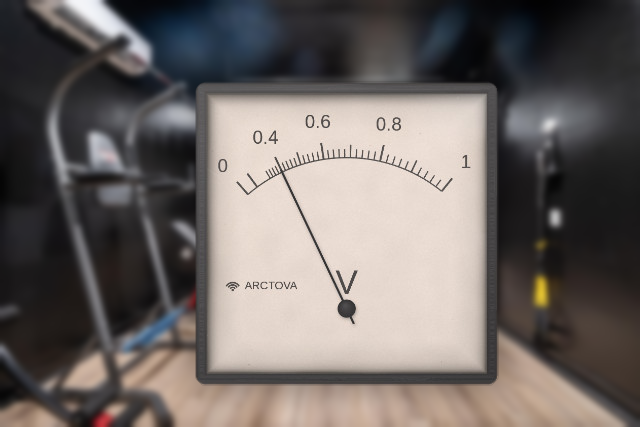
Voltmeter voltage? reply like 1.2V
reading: 0.4V
